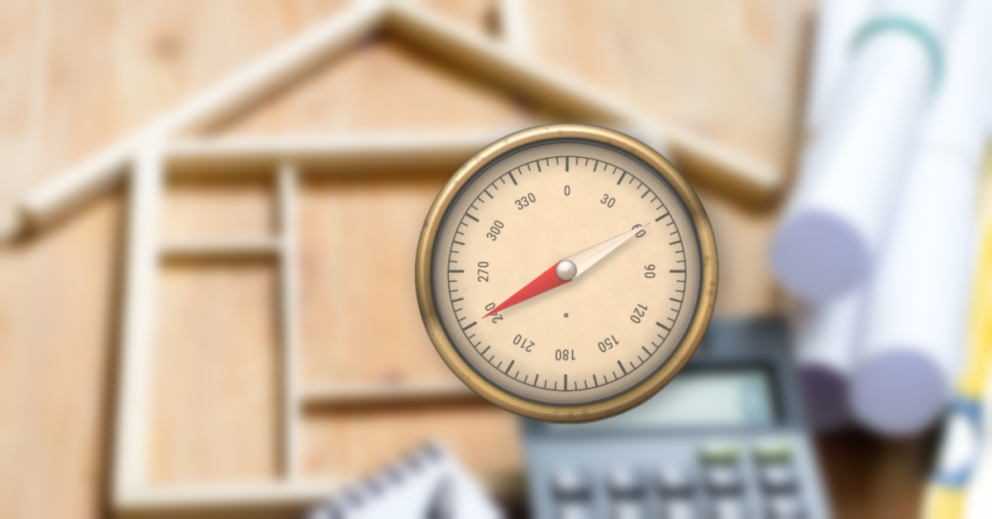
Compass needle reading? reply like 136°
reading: 240°
